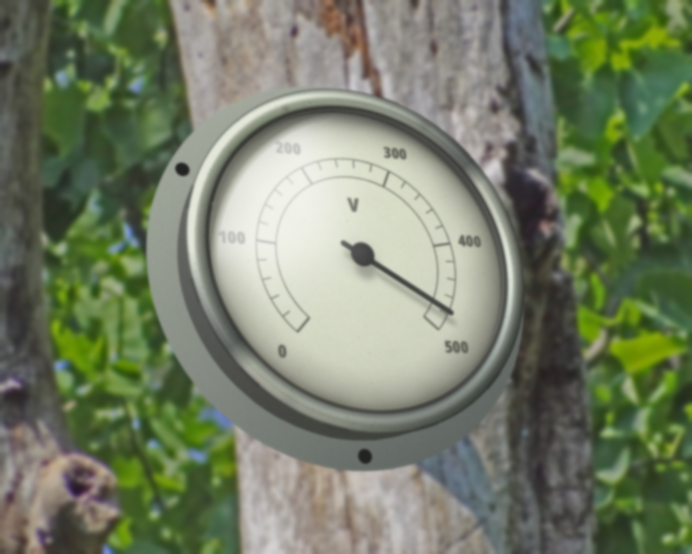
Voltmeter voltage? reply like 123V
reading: 480V
